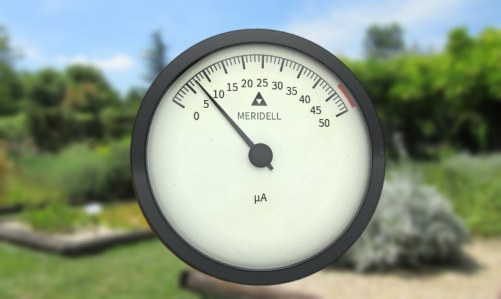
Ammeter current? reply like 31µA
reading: 7µA
